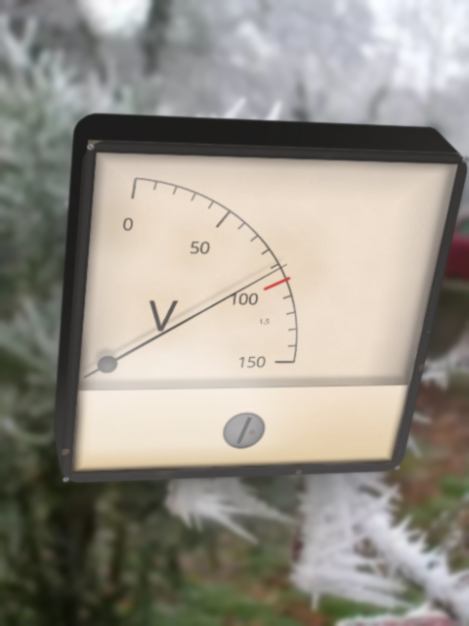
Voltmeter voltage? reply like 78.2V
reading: 90V
